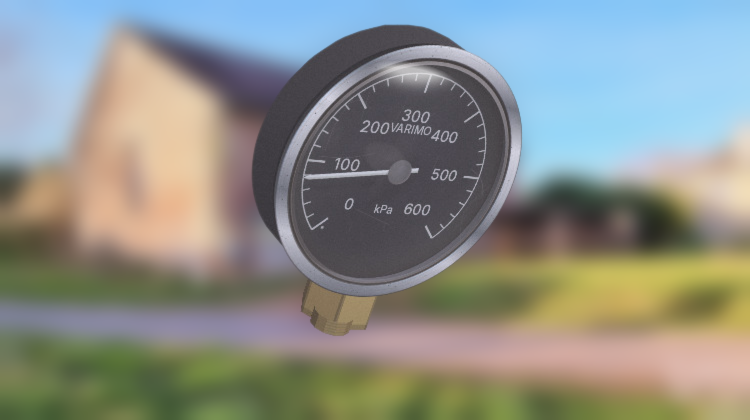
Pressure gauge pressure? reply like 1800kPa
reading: 80kPa
